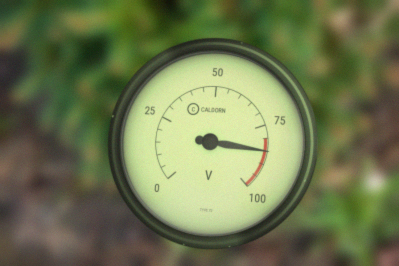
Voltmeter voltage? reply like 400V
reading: 85V
